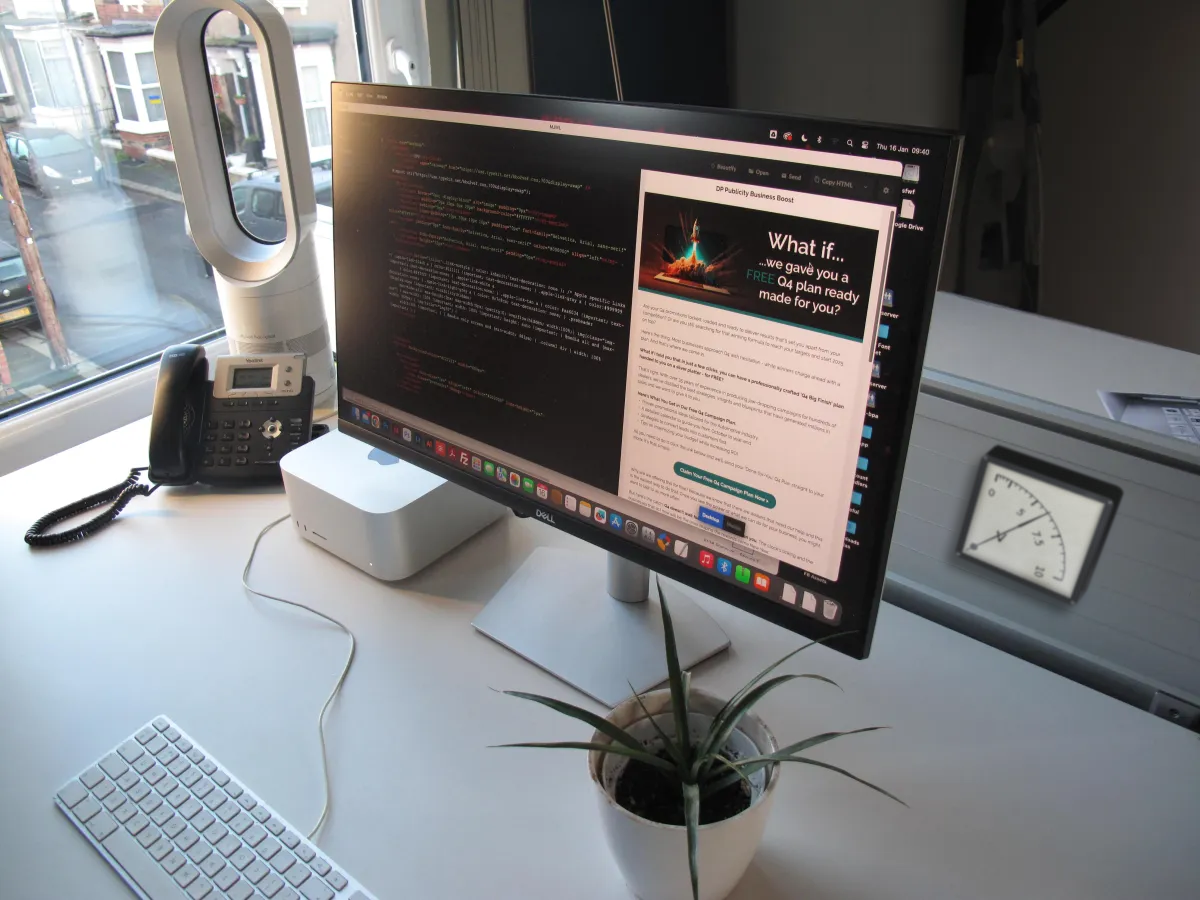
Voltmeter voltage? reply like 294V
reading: 6V
